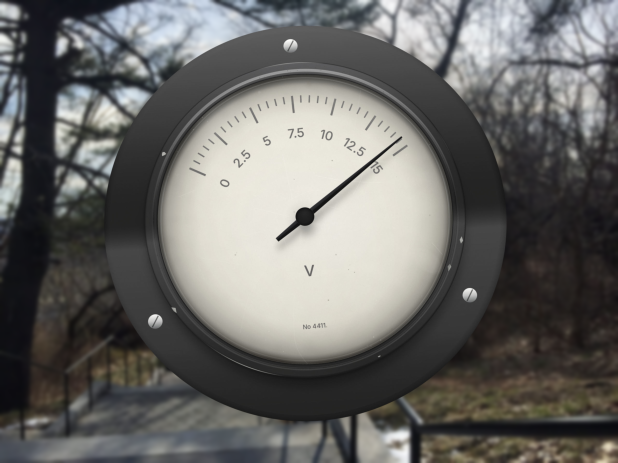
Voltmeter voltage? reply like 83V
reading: 14.5V
